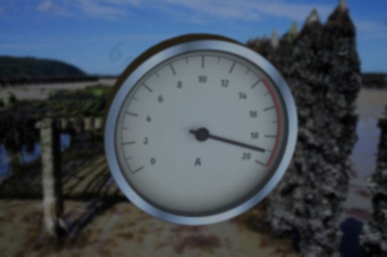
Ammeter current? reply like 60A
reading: 19A
